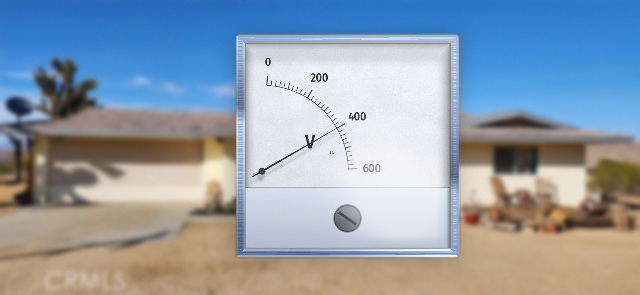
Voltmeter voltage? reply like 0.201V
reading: 400V
